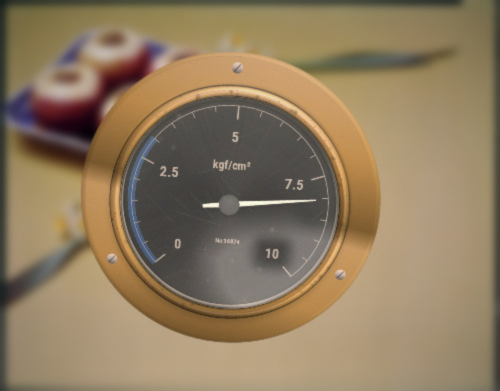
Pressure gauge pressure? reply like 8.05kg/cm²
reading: 8kg/cm²
